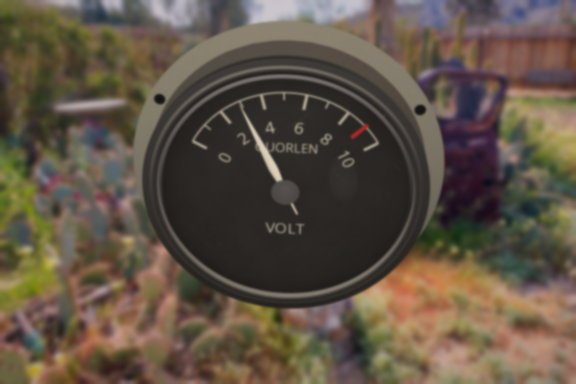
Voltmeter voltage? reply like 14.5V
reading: 3V
